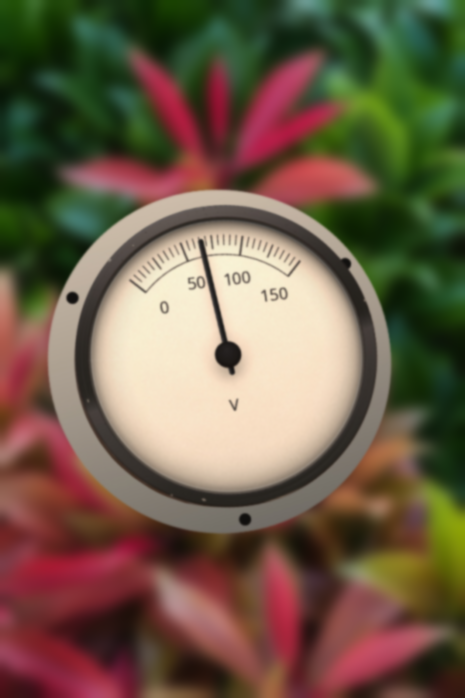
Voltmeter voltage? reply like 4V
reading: 65V
